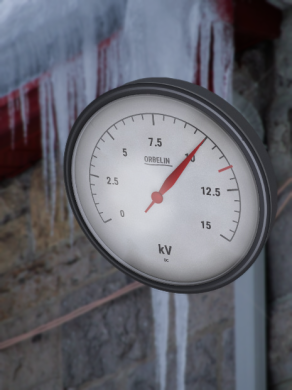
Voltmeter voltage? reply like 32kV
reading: 10kV
